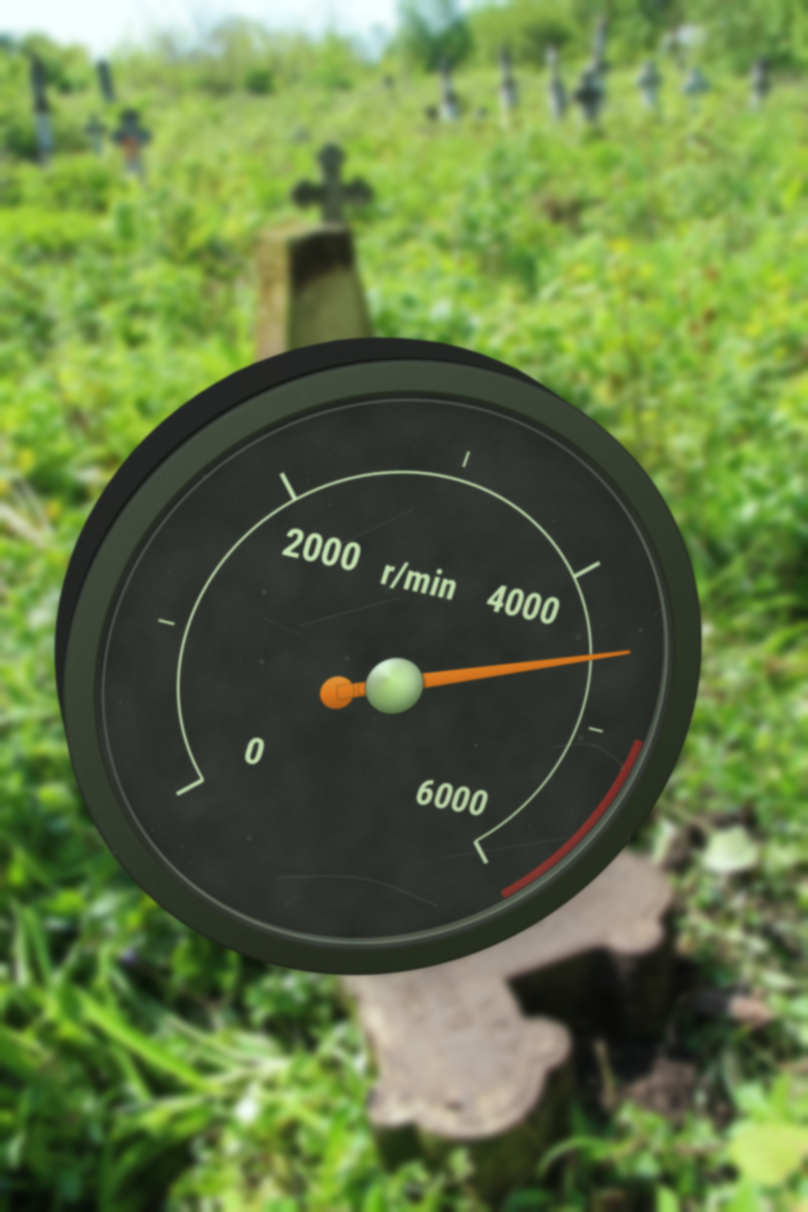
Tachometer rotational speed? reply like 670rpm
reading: 4500rpm
